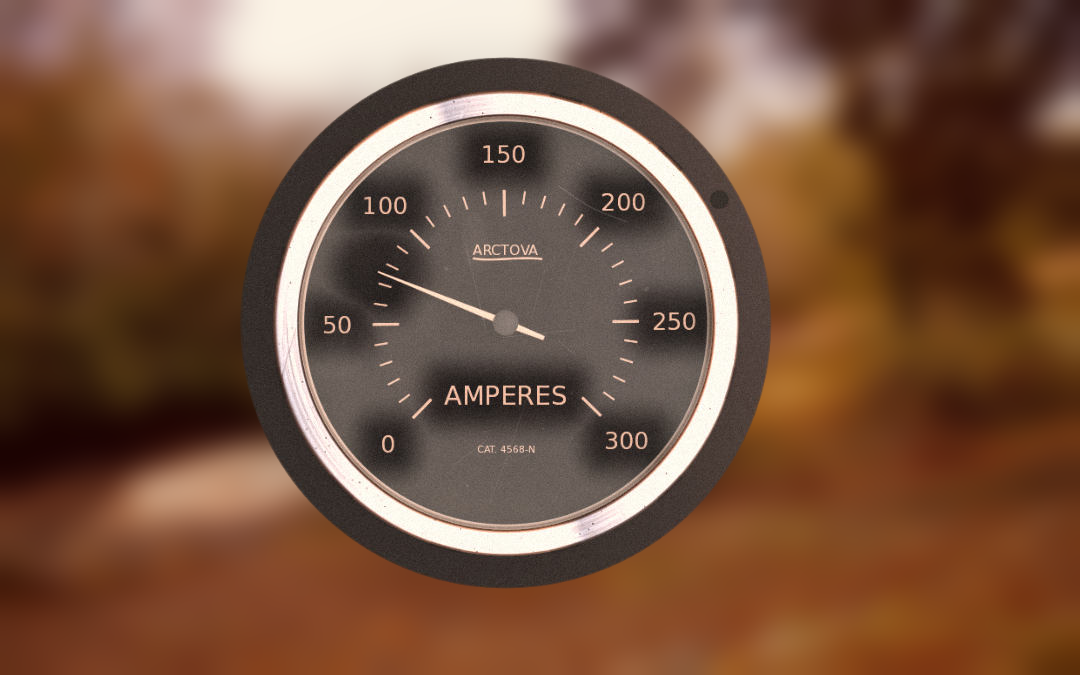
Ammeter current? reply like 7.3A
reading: 75A
